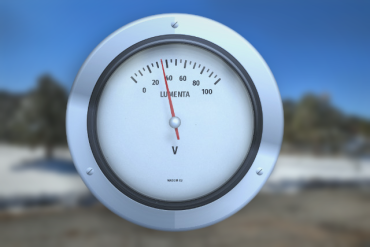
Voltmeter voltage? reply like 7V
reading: 35V
